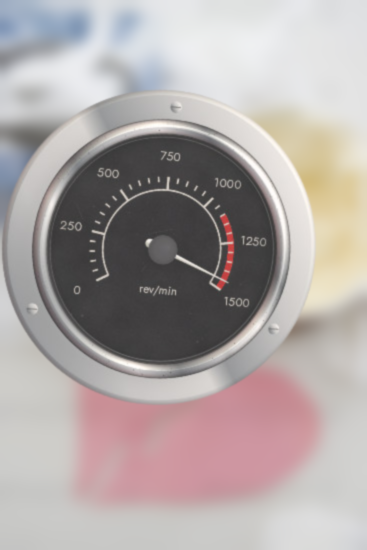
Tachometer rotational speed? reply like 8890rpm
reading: 1450rpm
